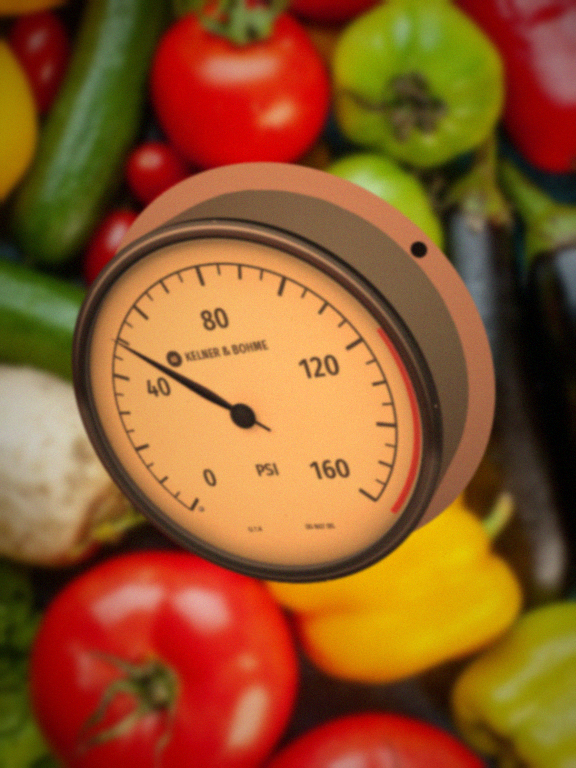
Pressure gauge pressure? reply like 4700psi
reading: 50psi
